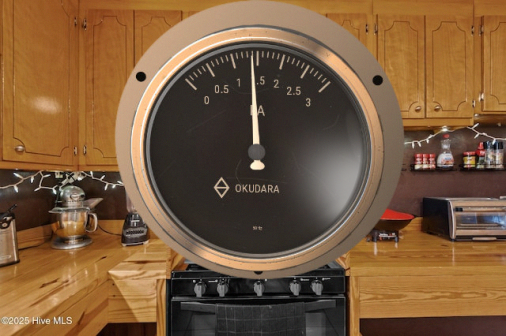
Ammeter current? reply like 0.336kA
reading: 1.4kA
